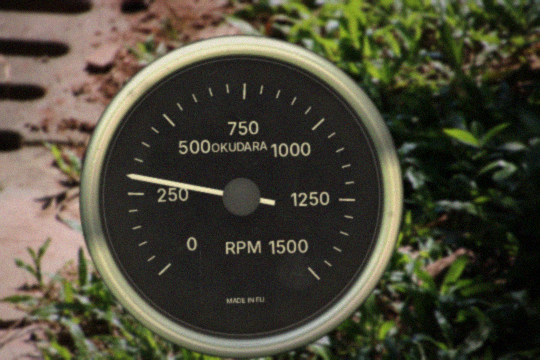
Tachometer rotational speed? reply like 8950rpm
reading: 300rpm
